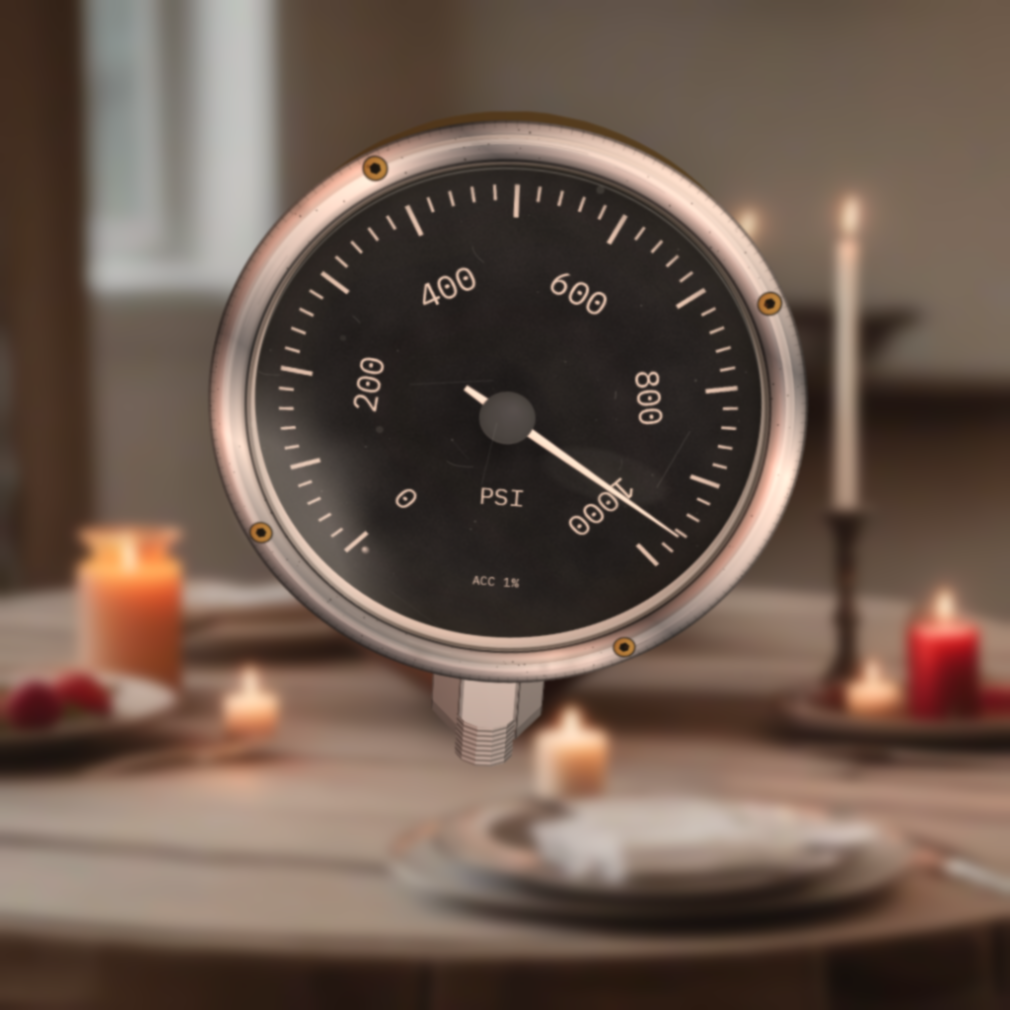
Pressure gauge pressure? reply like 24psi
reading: 960psi
